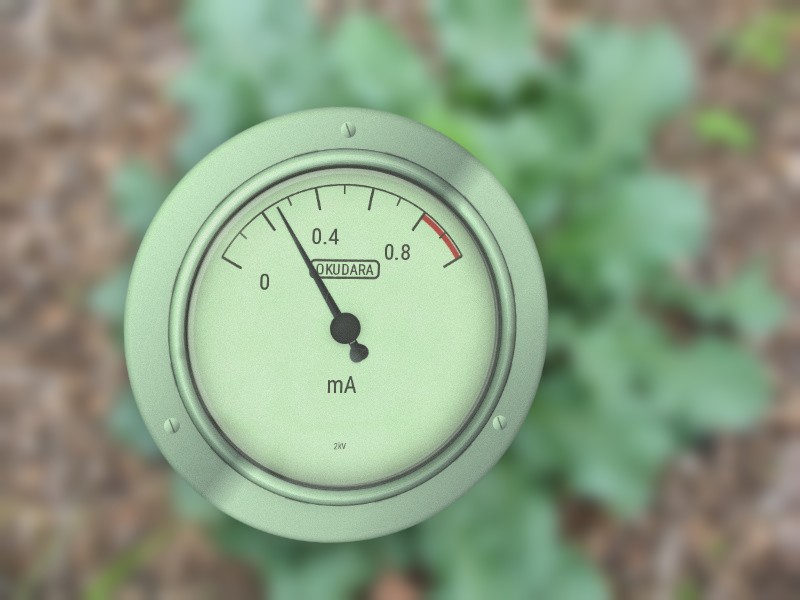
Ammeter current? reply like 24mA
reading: 0.25mA
